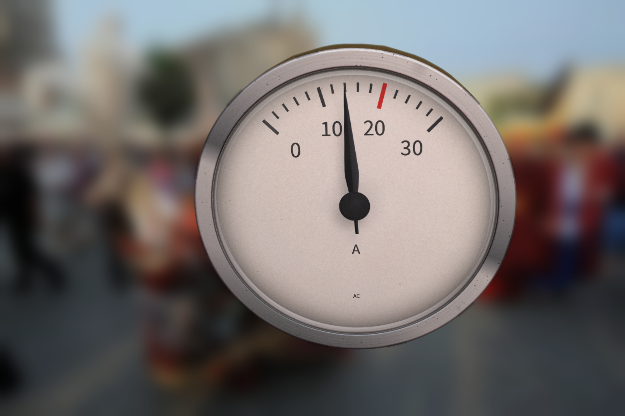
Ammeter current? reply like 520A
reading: 14A
